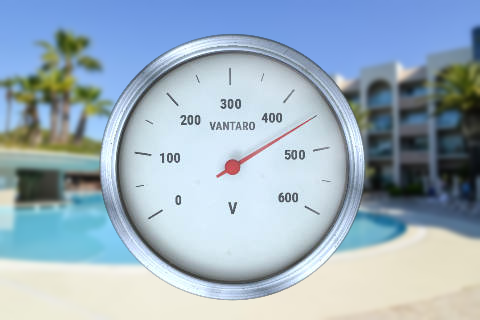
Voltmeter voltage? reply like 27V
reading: 450V
